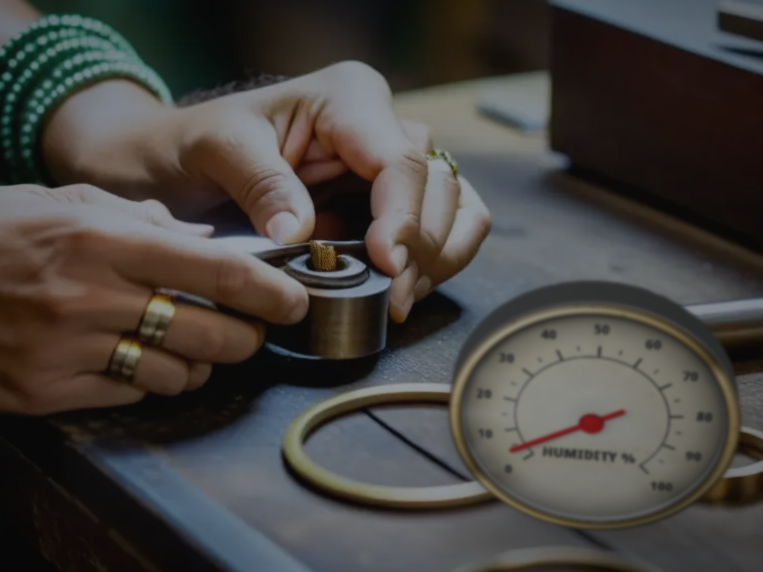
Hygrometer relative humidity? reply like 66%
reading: 5%
